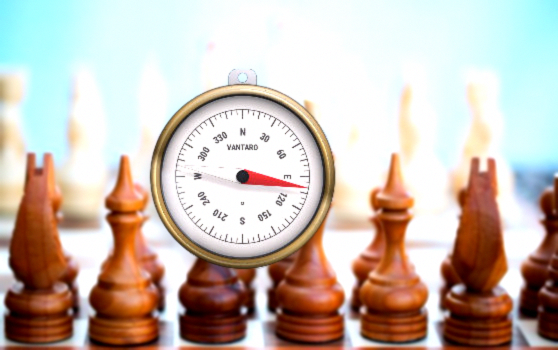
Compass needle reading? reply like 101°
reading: 100°
